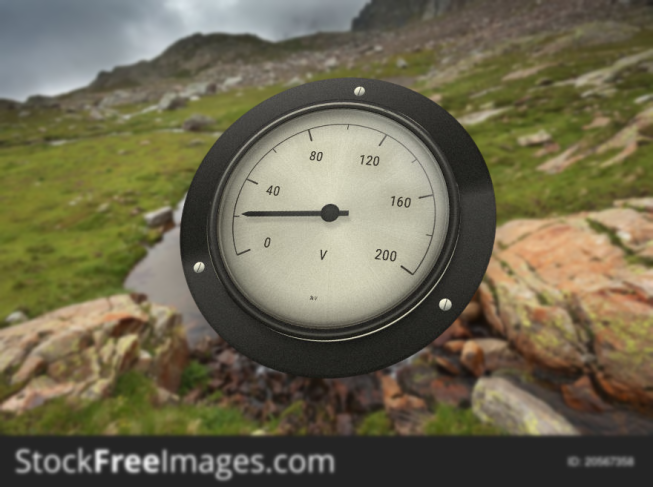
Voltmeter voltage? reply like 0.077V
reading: 20V
